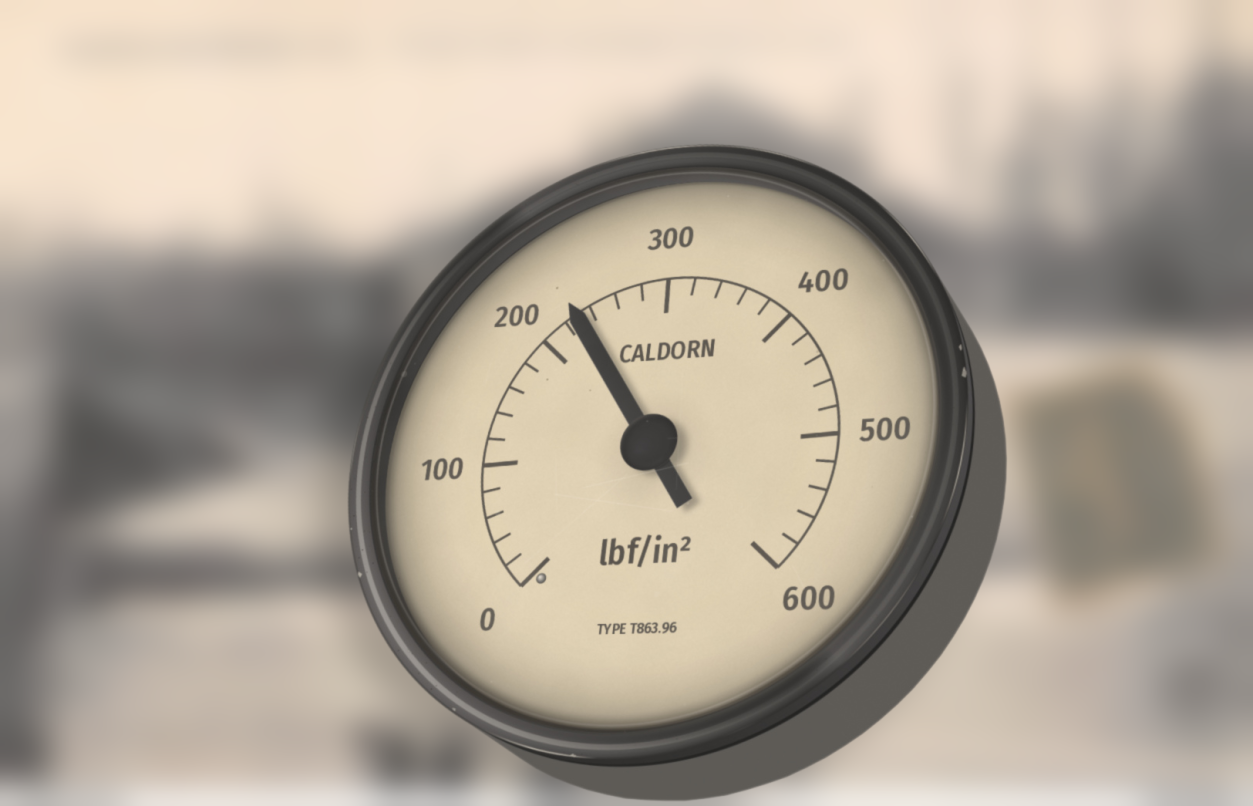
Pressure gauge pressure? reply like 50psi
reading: 230psi
